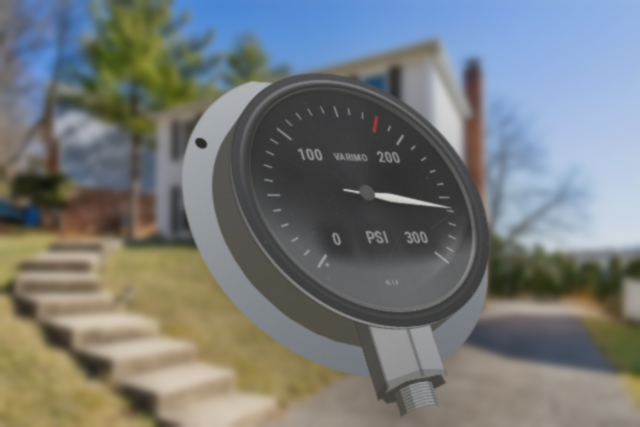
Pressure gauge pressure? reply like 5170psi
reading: 260psi
